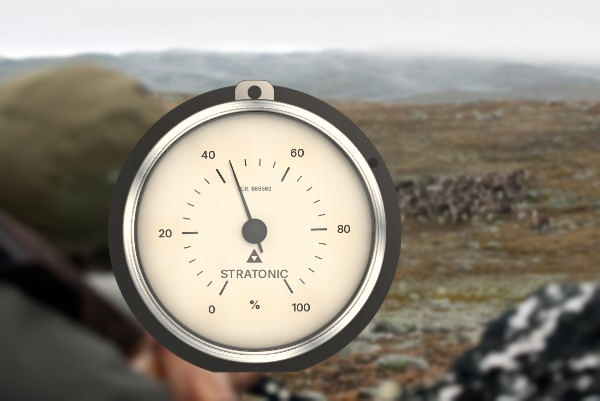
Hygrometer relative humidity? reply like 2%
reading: 44%
